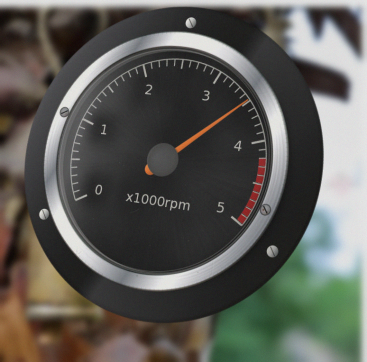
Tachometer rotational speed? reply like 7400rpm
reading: 3500rpm
